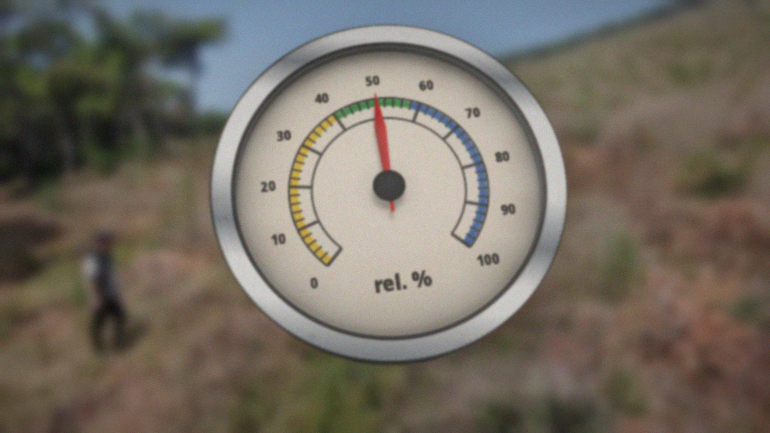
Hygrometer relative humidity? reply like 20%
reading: 50%
